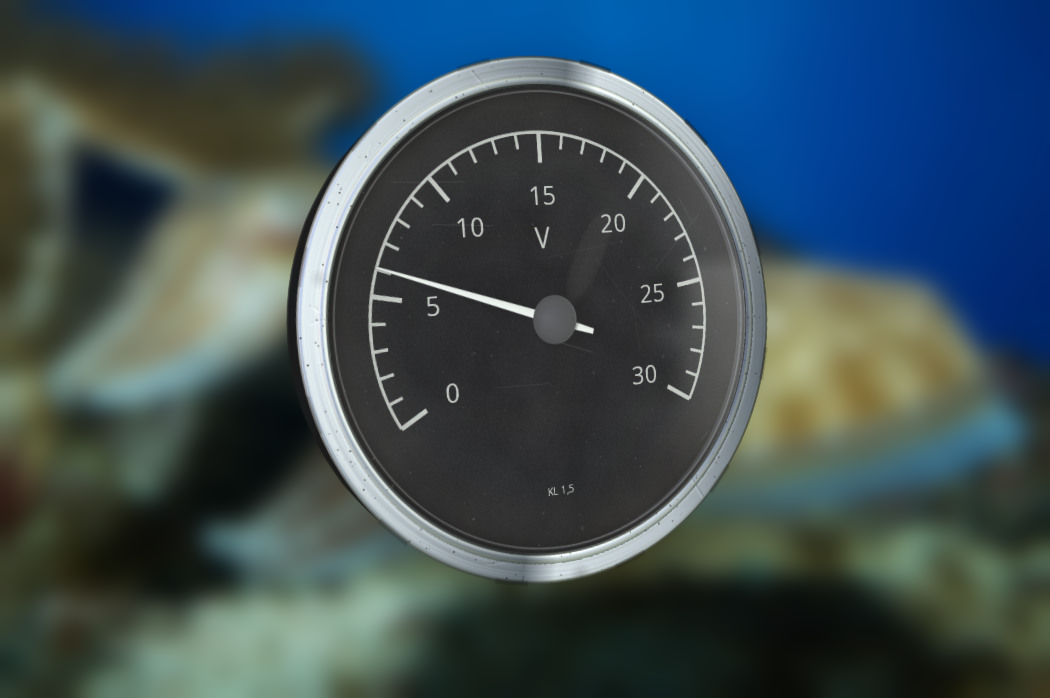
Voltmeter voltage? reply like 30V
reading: 6V
